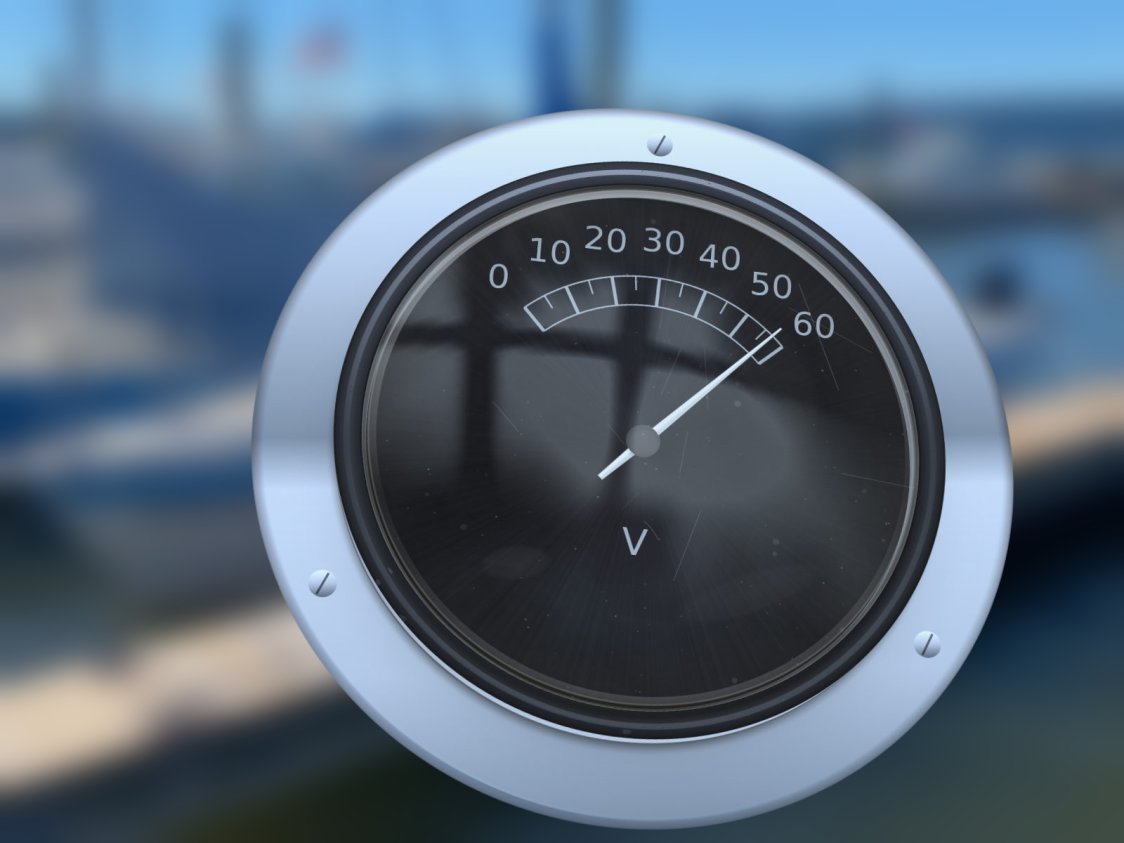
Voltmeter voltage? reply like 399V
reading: 57.5V
